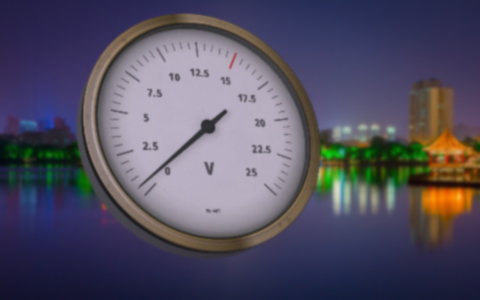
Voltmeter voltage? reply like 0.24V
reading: 0.5V
